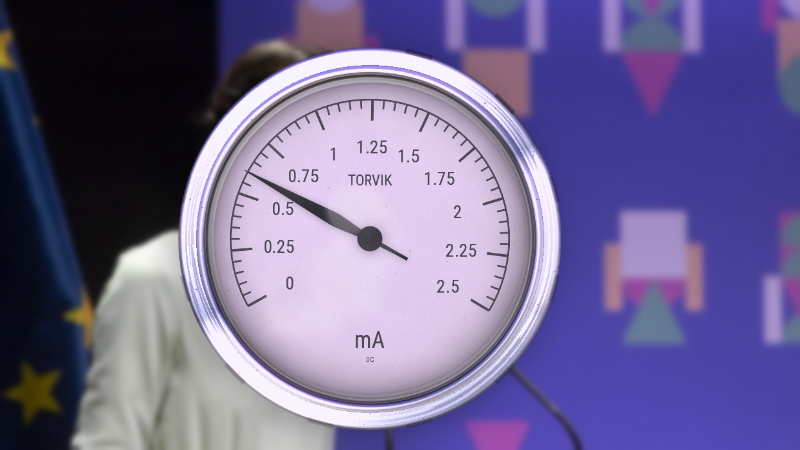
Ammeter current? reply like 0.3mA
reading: 0.6mA
